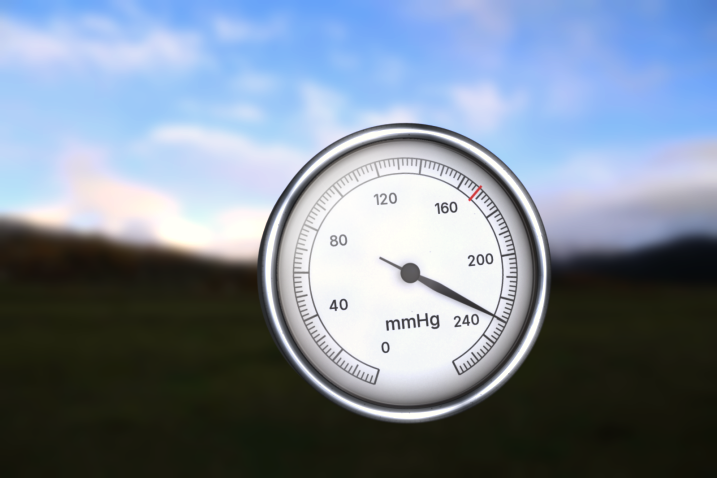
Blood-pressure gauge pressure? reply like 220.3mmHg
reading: 230mmHg
